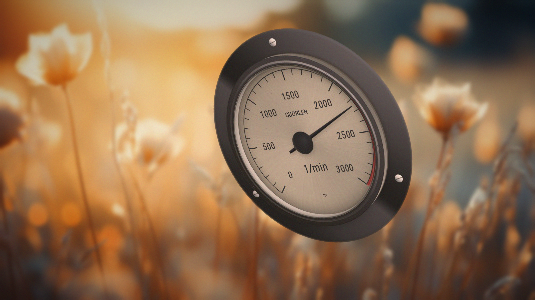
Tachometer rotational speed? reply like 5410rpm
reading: 2250rpm
